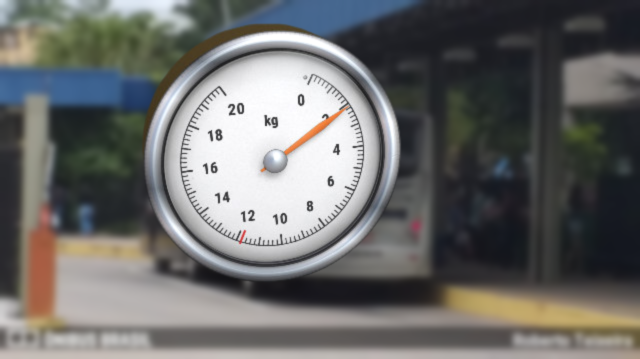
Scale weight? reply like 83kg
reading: 2kg
